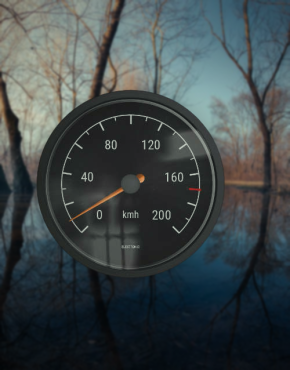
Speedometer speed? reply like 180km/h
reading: 10km/h
